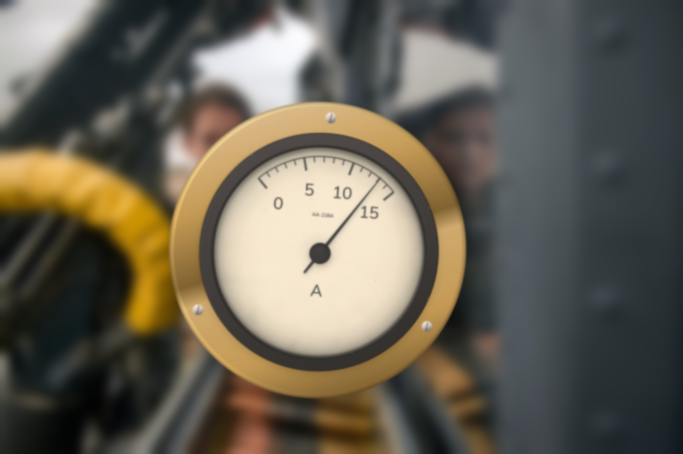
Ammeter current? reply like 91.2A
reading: 13A
